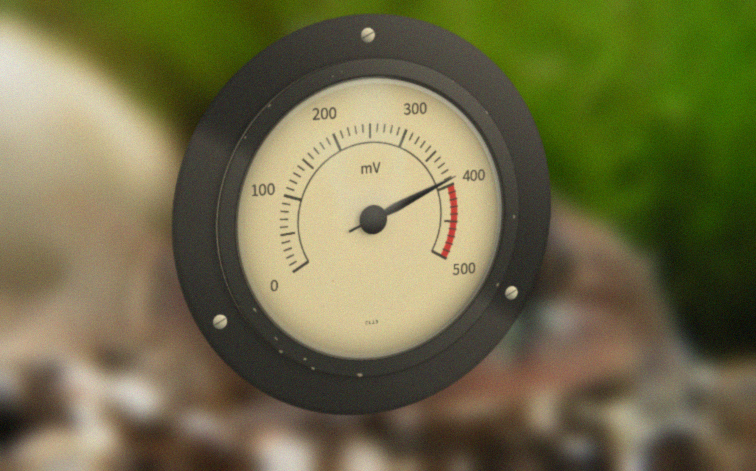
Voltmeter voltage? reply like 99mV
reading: 390mV
